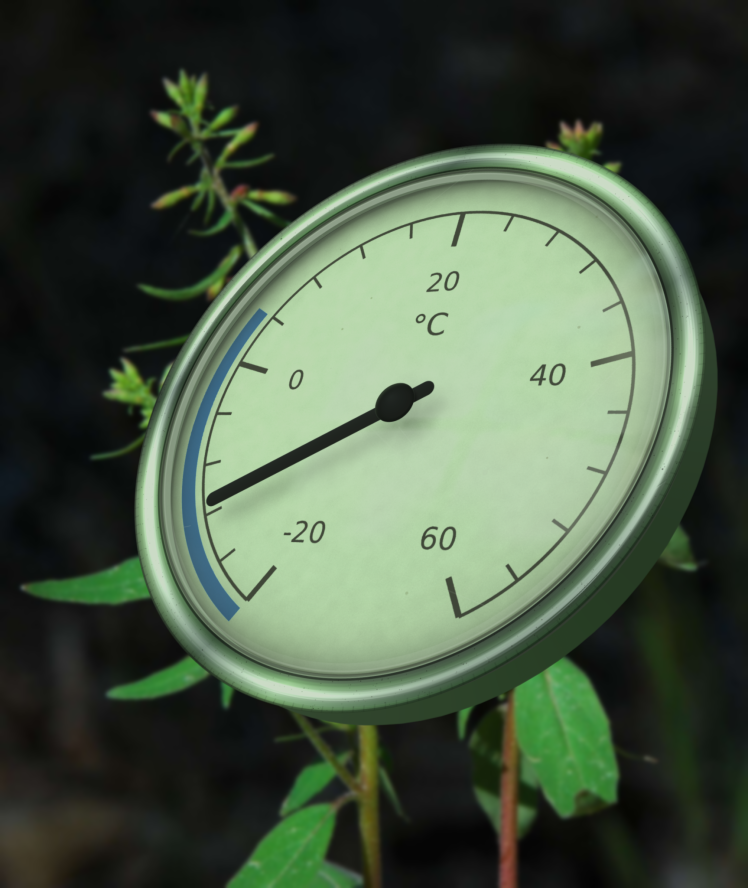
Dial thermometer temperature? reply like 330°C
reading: -12°C
